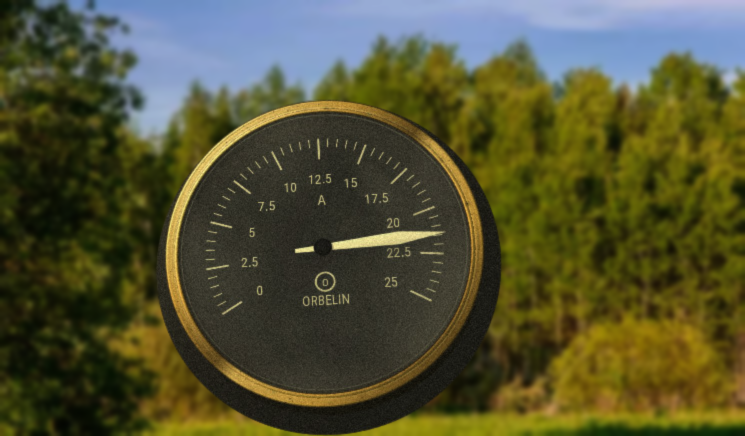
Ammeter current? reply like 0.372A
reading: 21.5A
